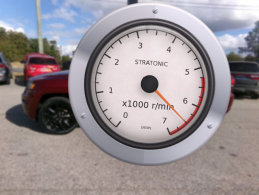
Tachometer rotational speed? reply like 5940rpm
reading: 6500rpm
